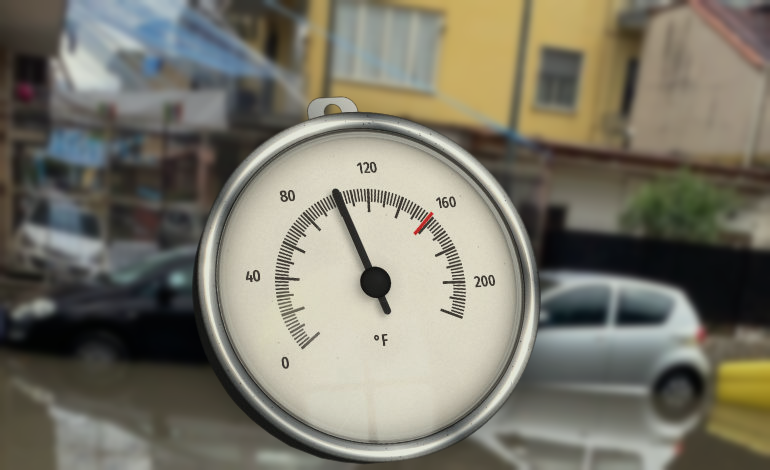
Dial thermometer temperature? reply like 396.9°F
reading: 100°F
